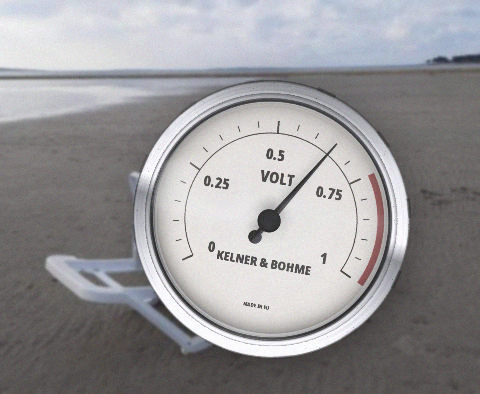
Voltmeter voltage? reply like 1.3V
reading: 0.65V
